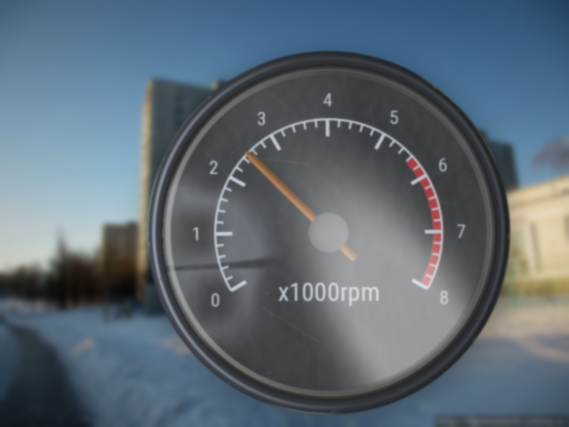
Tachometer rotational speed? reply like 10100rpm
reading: 2500rpm
